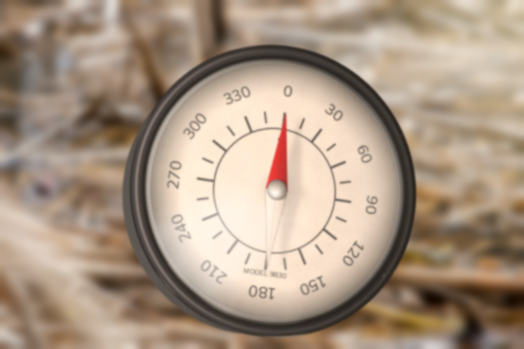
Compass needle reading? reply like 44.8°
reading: 0°
